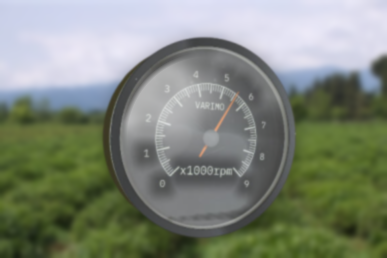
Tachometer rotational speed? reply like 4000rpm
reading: 5500rpm
